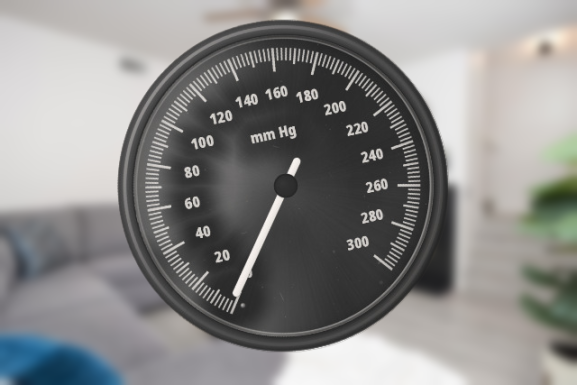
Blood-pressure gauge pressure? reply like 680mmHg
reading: 2mmHg
